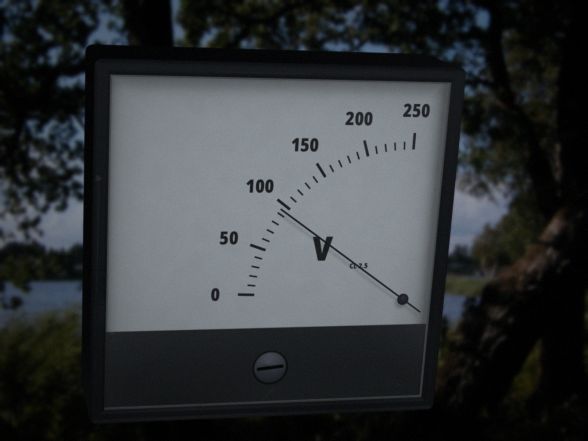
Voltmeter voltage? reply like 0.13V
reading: 95V
